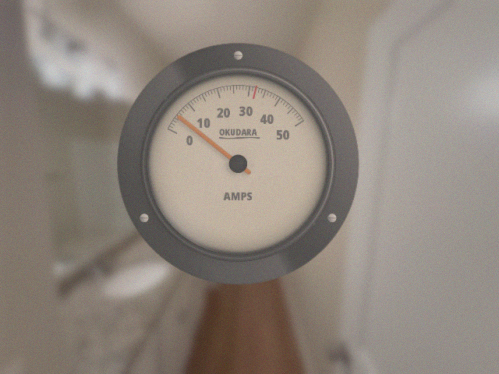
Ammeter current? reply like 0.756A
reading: 5A
